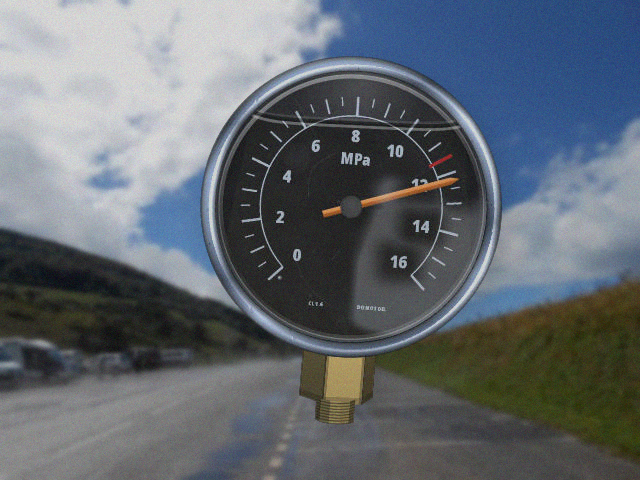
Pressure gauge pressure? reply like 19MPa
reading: 12.25MPa
